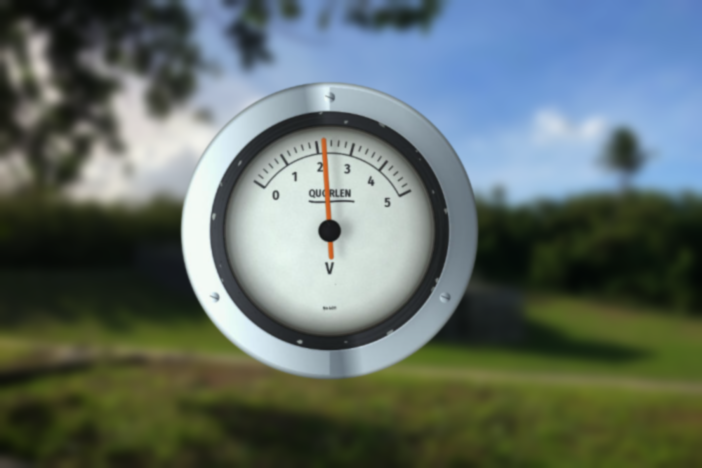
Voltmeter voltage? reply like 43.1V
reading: 2.2V
